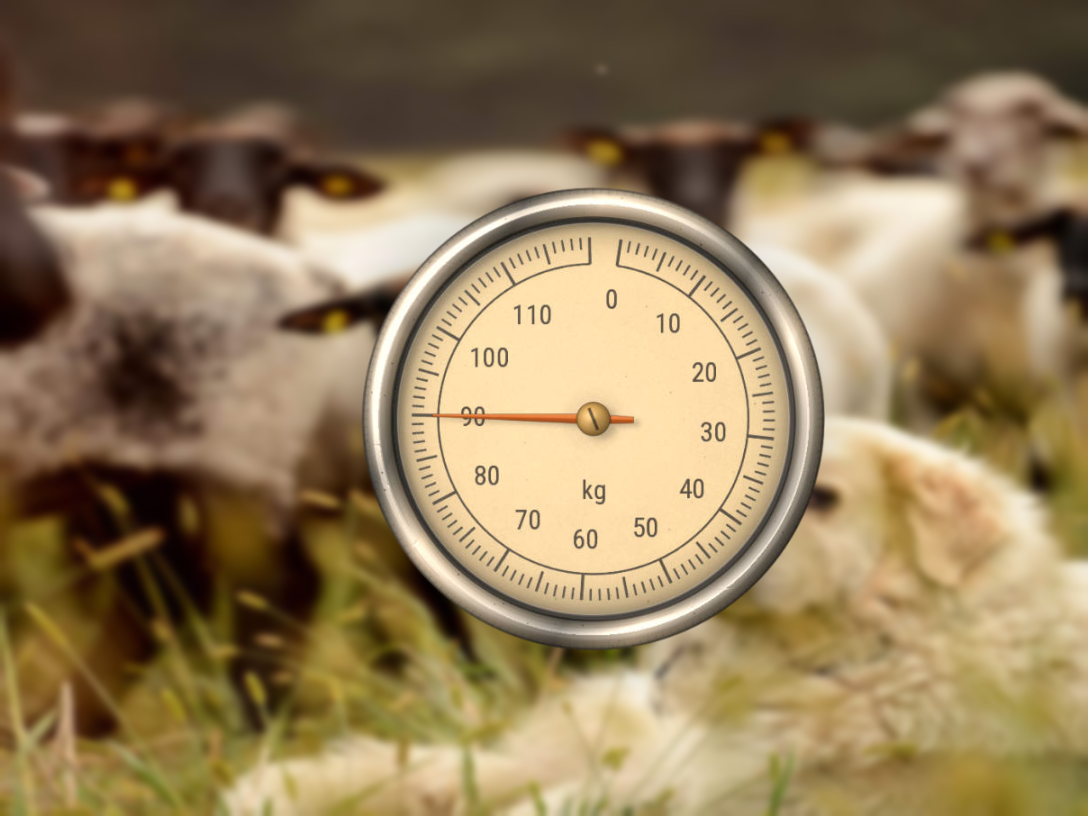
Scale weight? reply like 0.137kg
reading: 90kg
